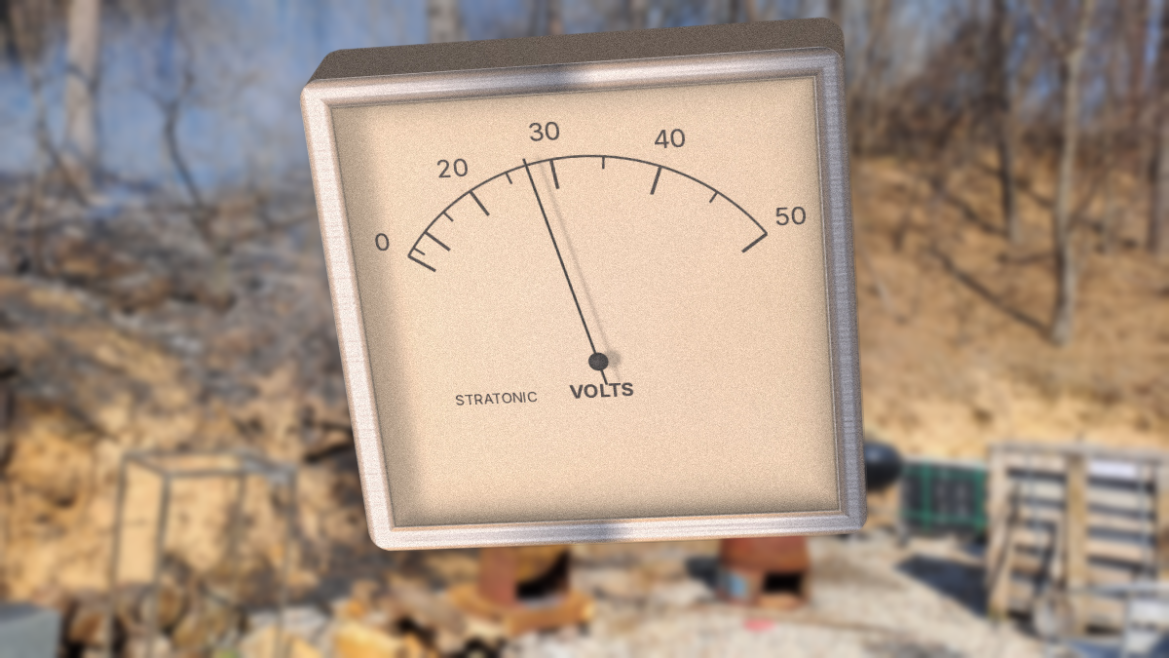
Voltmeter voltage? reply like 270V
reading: 27.5V
